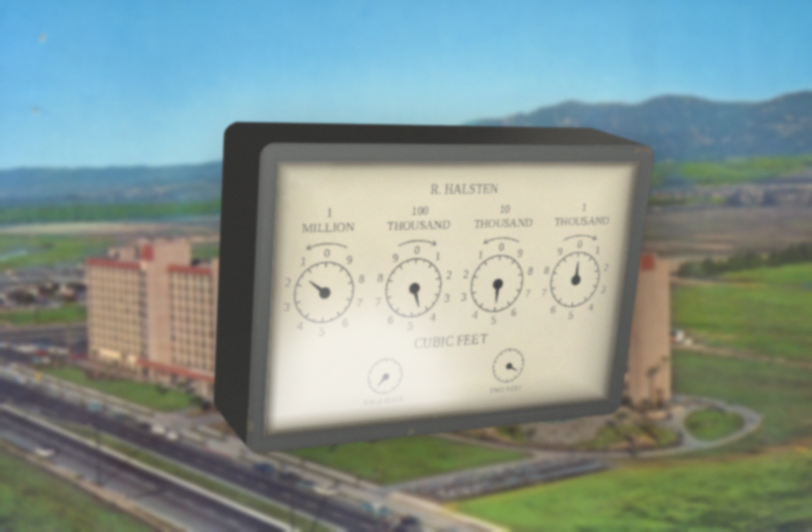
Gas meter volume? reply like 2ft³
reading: 145000ft³
